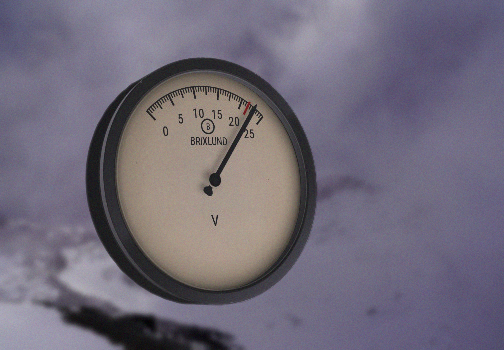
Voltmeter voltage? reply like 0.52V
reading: 22.5V
